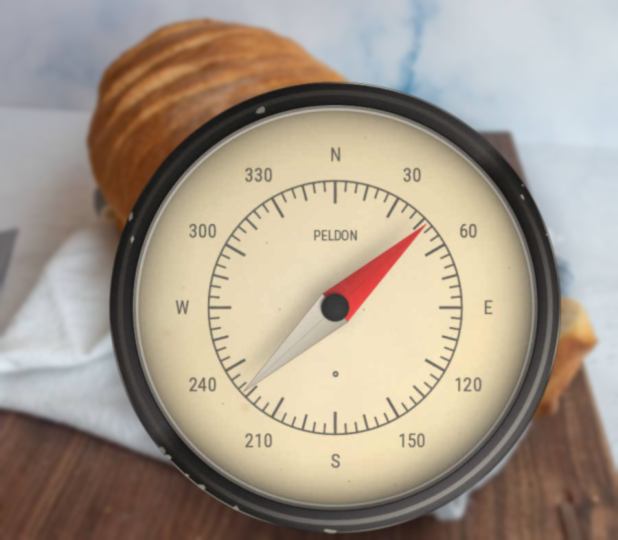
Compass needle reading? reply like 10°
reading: 47.5°
